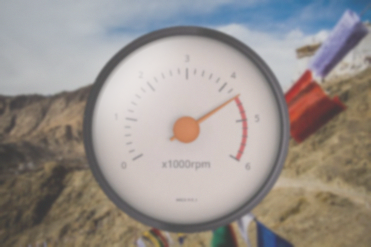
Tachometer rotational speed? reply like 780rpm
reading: 4400rpm
